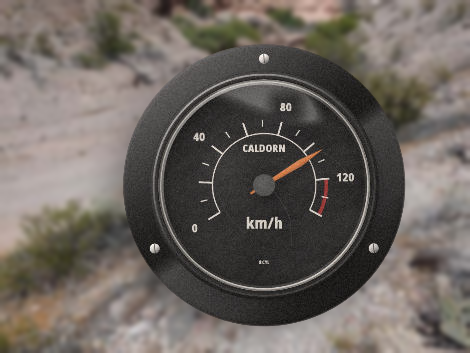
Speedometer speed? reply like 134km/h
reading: 105km/h
